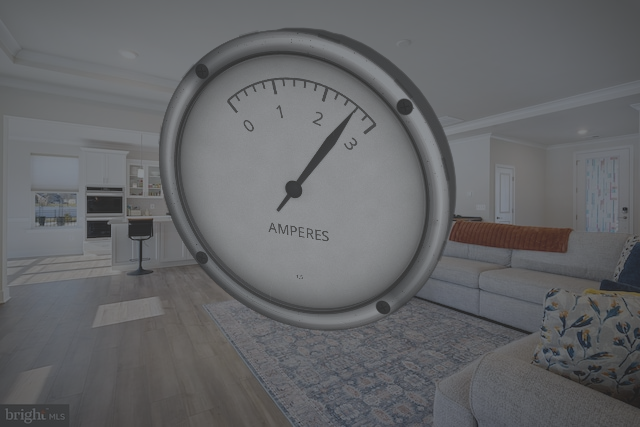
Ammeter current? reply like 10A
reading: 2.6A
